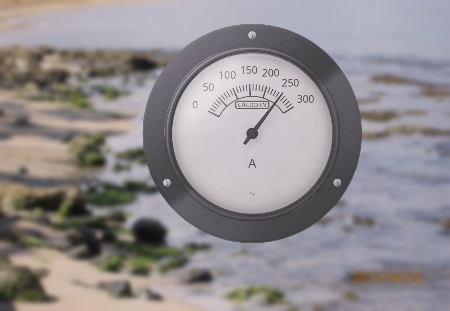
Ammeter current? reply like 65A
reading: 250A
